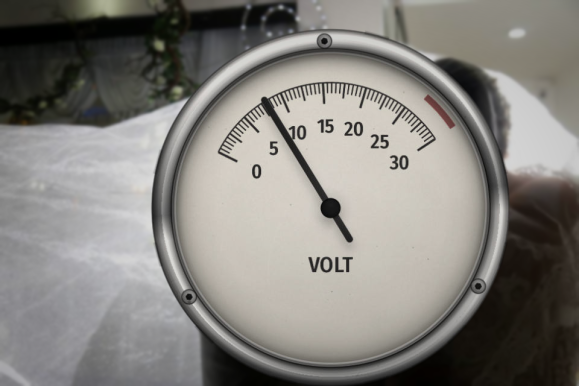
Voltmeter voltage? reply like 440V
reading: 8V
